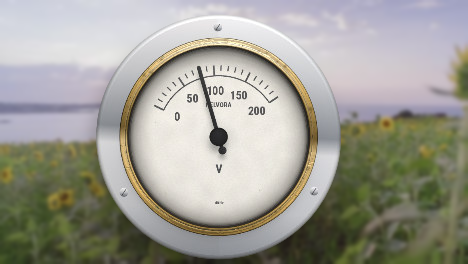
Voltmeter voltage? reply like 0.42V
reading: 80V
